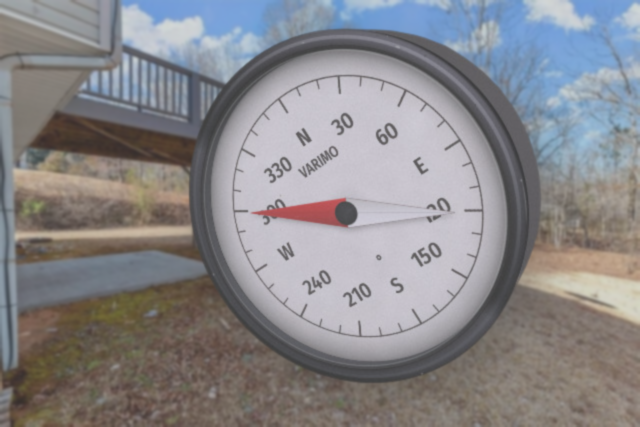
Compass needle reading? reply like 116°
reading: 300°
